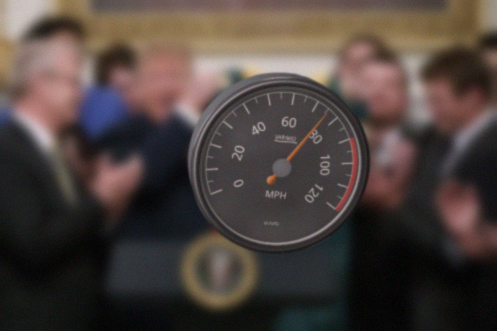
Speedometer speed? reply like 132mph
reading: 75mph
